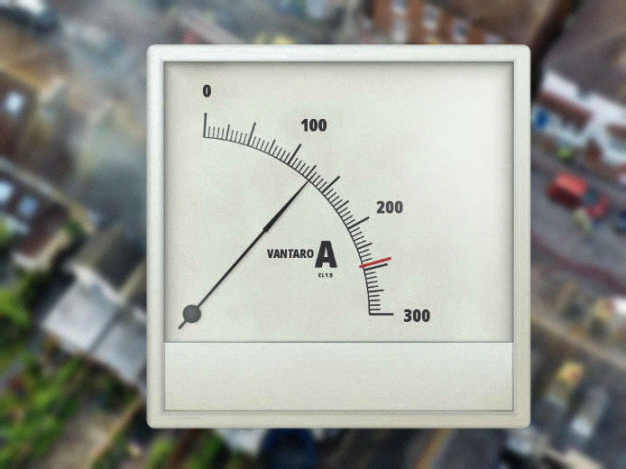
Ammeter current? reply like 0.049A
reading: 130A
